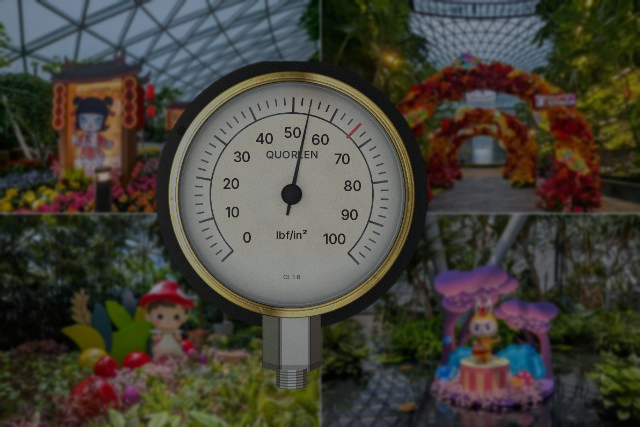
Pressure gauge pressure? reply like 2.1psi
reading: 54psi
